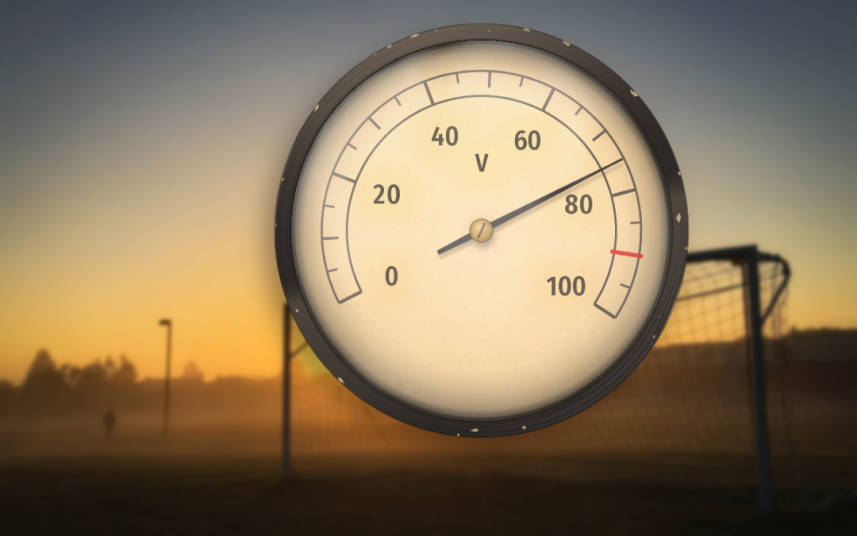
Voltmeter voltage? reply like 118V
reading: 75V
